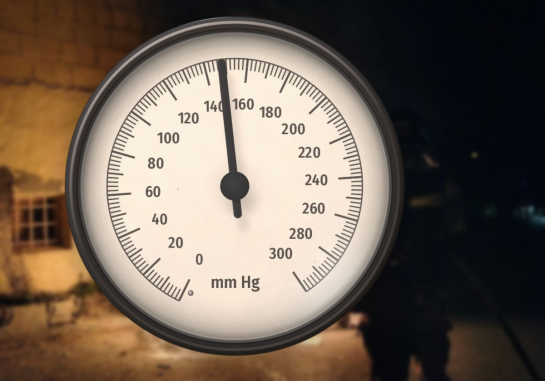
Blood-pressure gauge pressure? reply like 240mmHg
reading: 148mmHg
